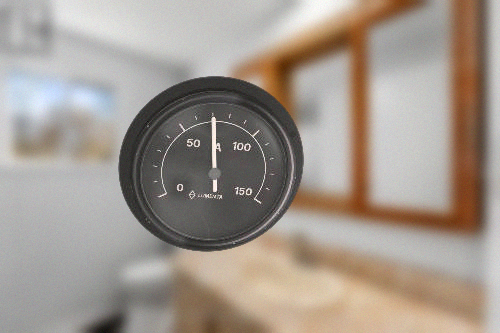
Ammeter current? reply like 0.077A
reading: 70A
